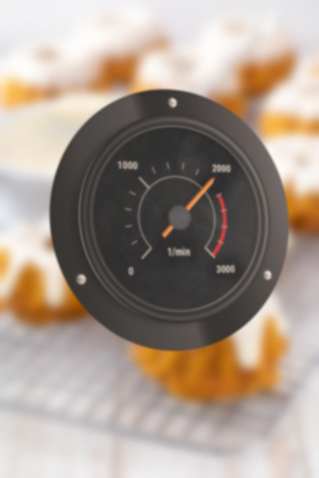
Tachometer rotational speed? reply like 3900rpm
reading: 2000rpm
